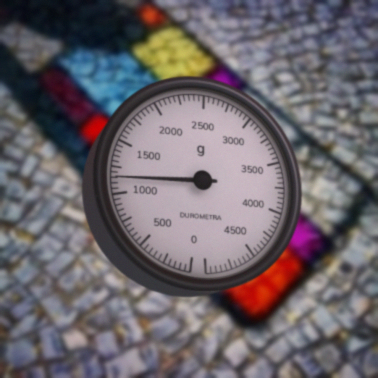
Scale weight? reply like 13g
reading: 1150g
